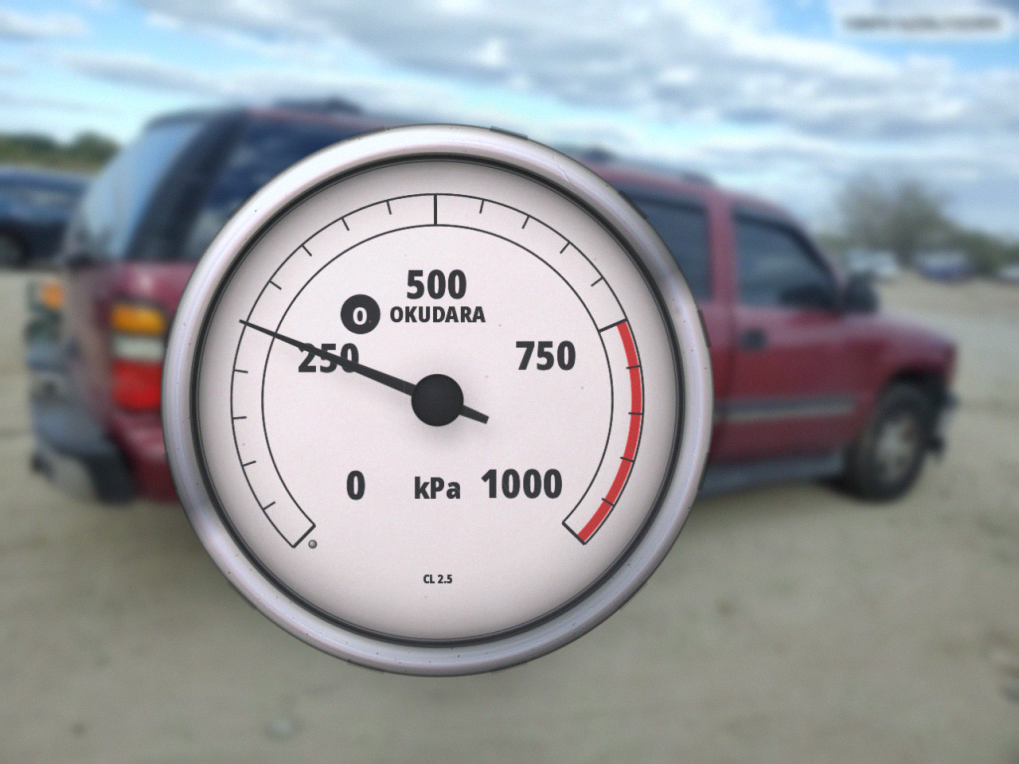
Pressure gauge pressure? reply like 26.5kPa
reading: 250kPa
